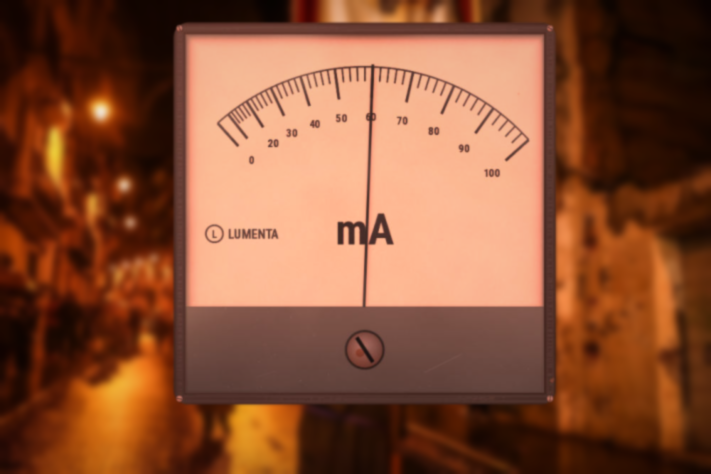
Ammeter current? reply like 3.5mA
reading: 60mA
